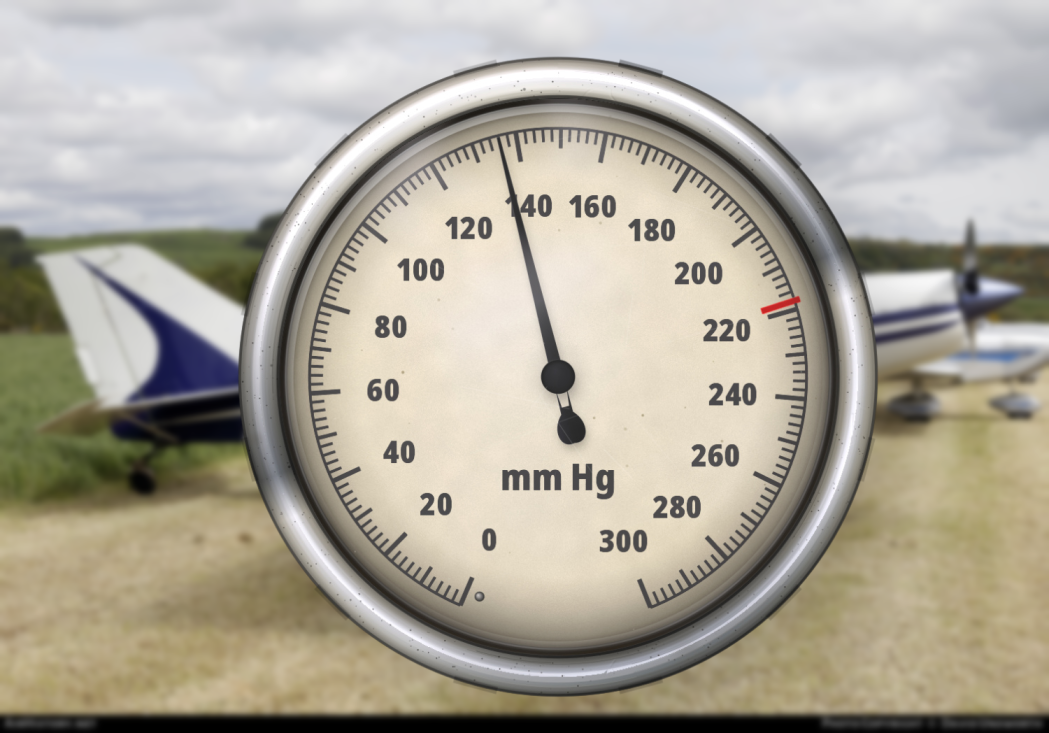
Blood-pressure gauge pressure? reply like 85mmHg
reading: 136mmHg
